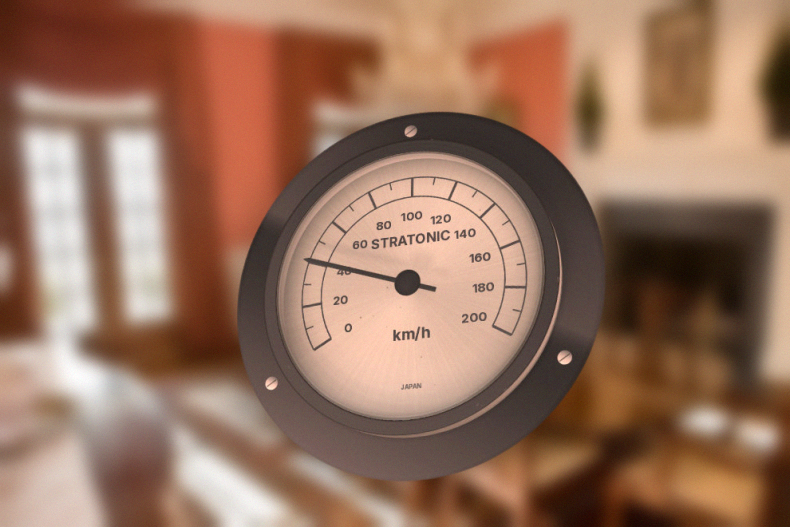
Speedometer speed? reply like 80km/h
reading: 40km/h
